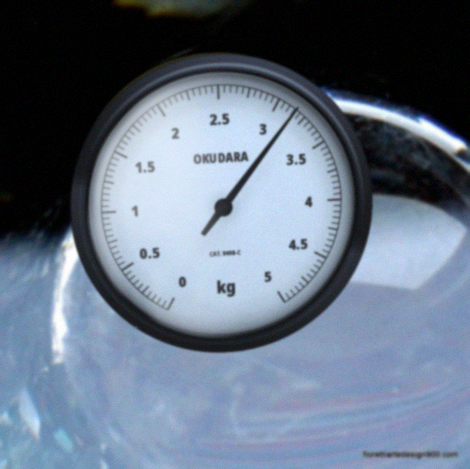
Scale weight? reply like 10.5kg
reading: 3.15kg
